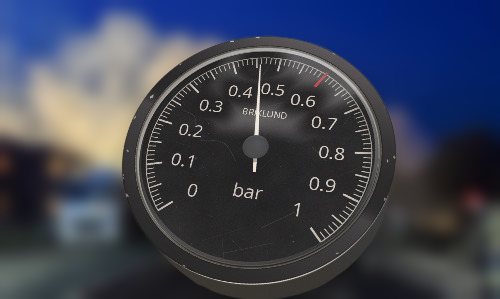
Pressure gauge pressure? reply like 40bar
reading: 0.46bar
